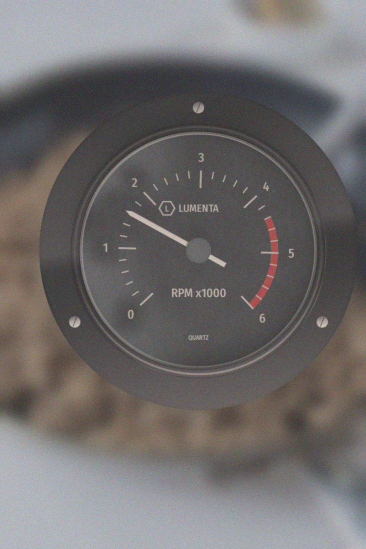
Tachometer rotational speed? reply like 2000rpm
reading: 1600rpm
